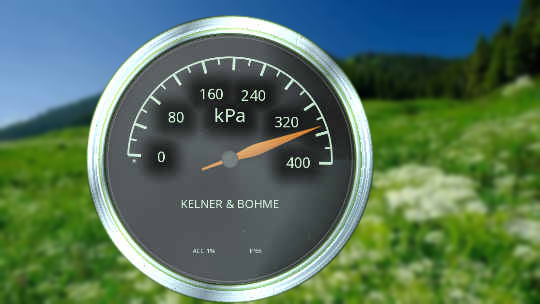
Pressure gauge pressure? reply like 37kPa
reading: 350kPa
